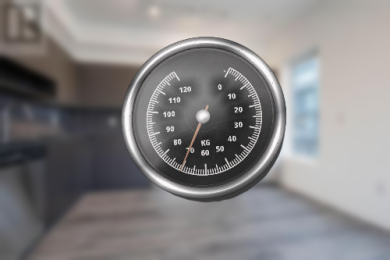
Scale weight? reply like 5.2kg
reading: 70kg
